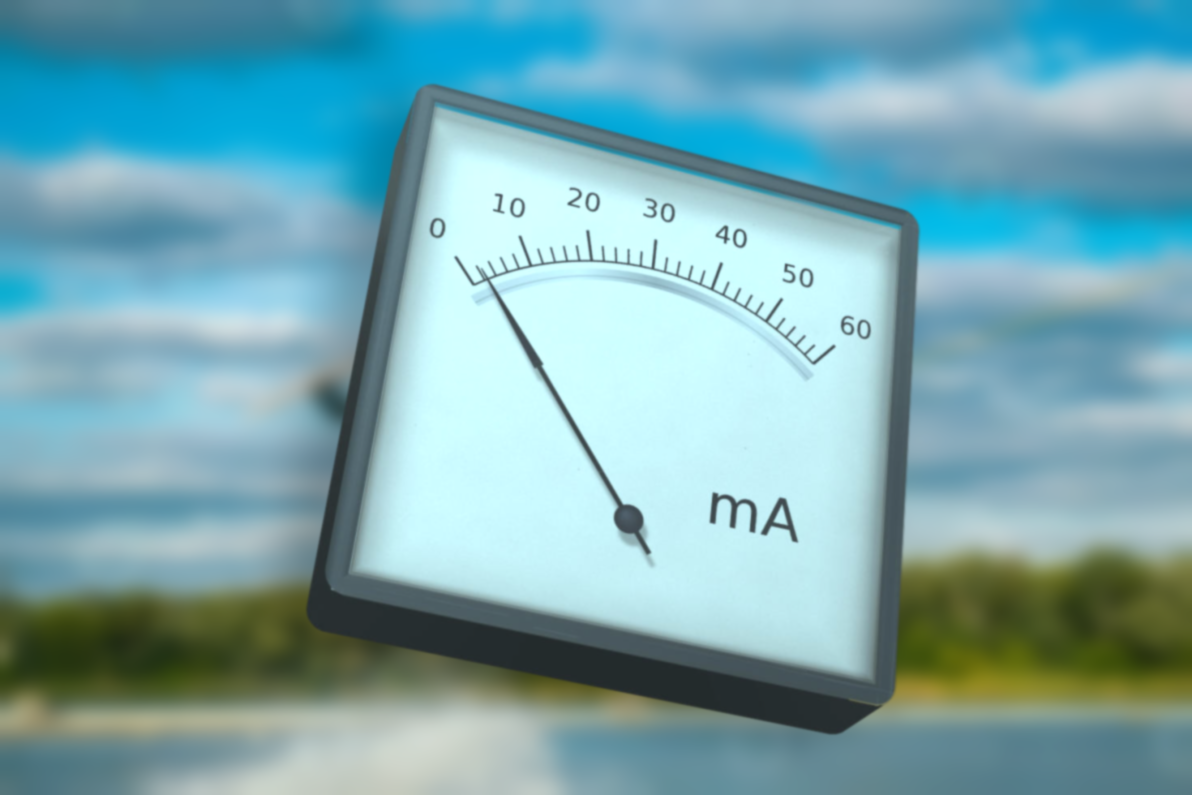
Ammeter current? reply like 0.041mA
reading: 2mA
